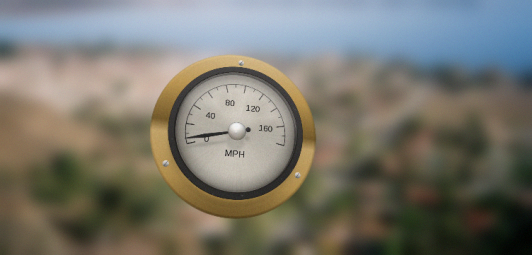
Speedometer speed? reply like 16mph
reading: 5mph
